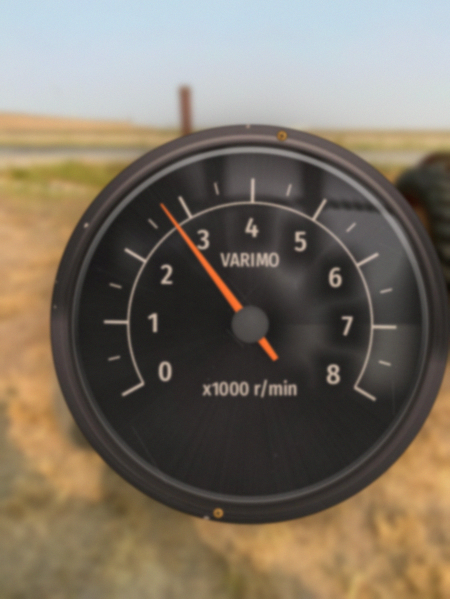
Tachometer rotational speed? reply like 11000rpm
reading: 2750rpm
